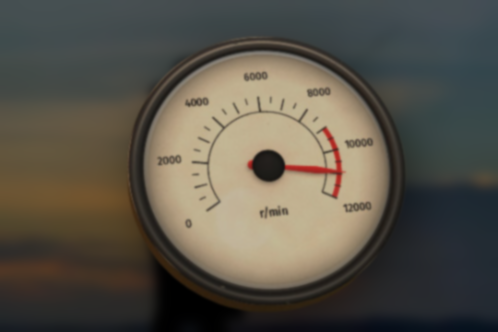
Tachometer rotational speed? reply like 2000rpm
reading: 11000rpm
